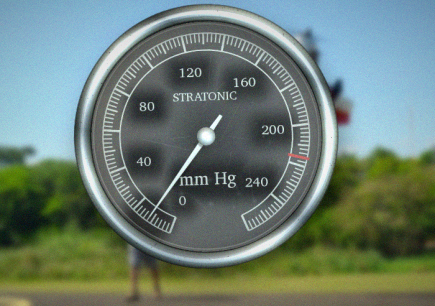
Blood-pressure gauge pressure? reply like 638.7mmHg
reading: 12mmHg
